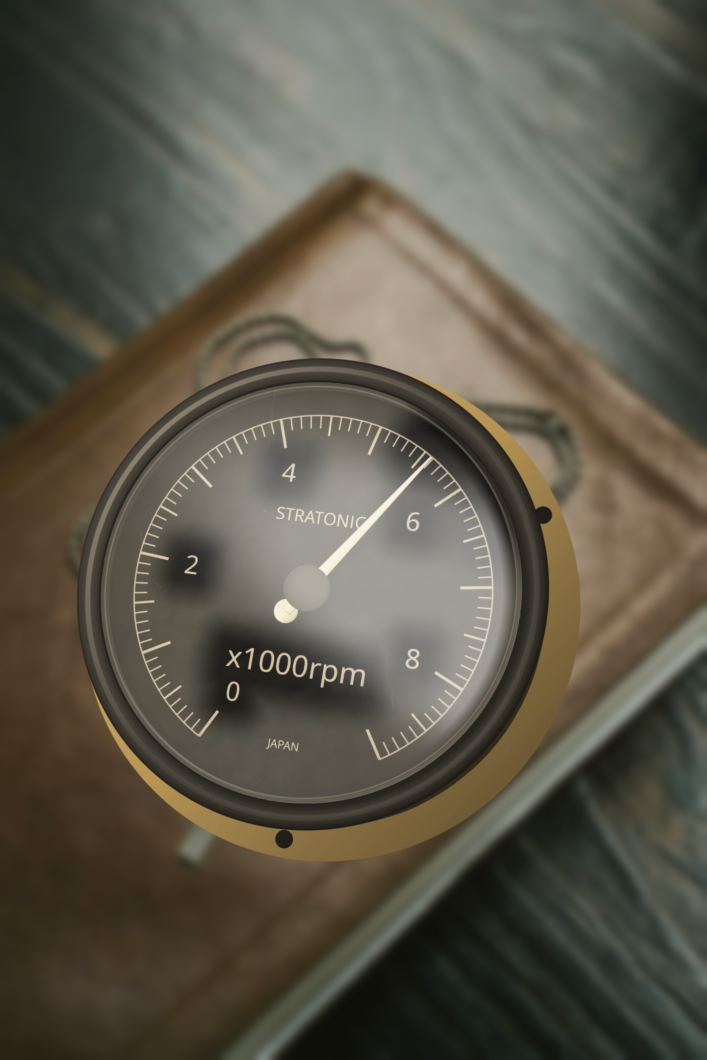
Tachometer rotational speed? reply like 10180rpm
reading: 5600rpm
